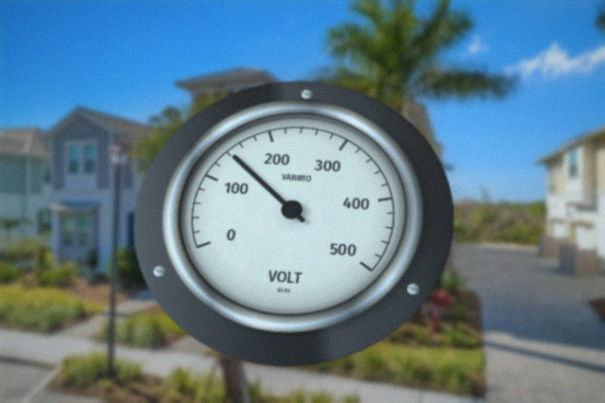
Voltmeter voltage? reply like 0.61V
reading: 140V
